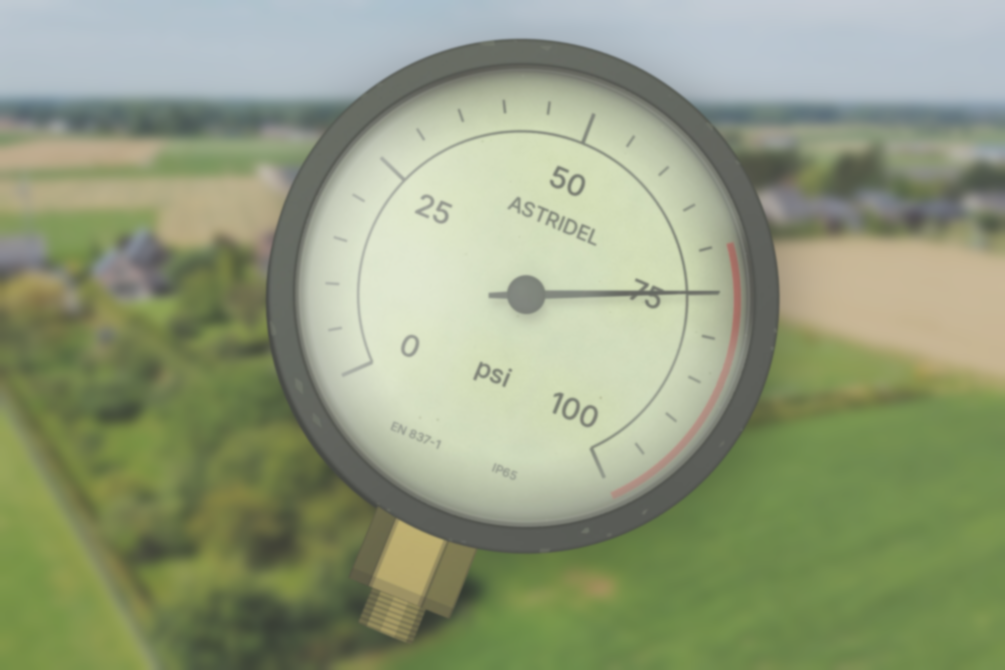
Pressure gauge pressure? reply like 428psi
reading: 75psi
